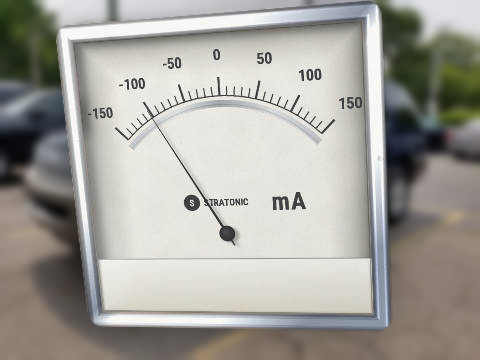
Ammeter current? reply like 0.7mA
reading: -100mA
